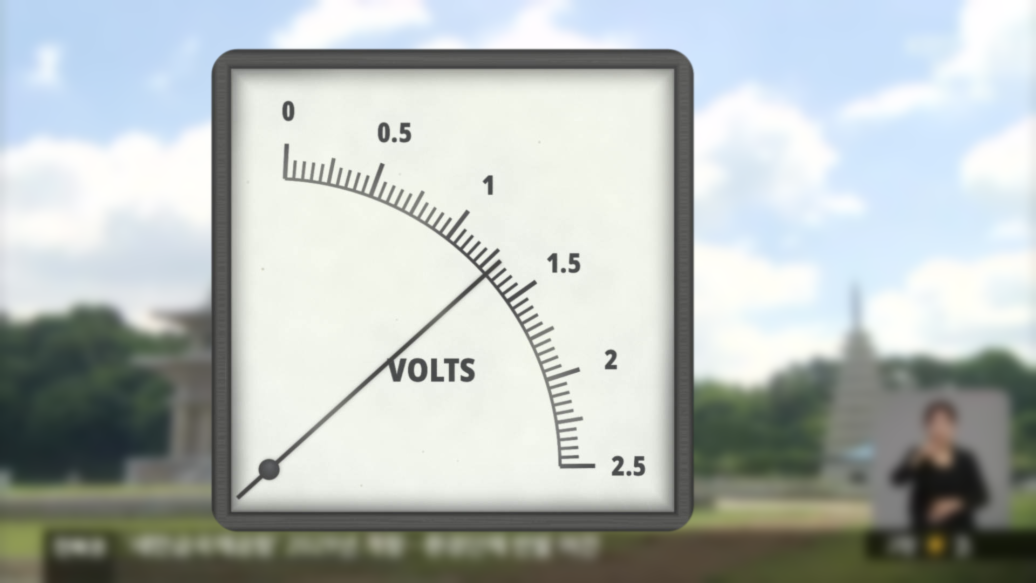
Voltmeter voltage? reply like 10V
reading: 1.3V
